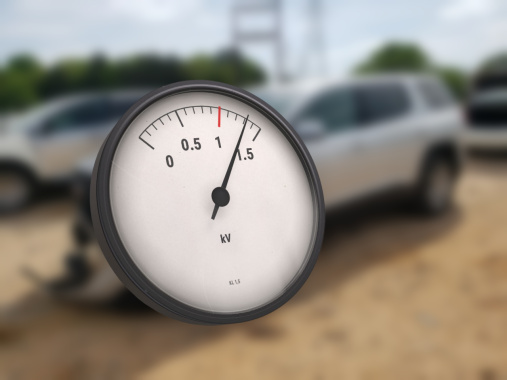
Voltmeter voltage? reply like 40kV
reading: 1.3kV
